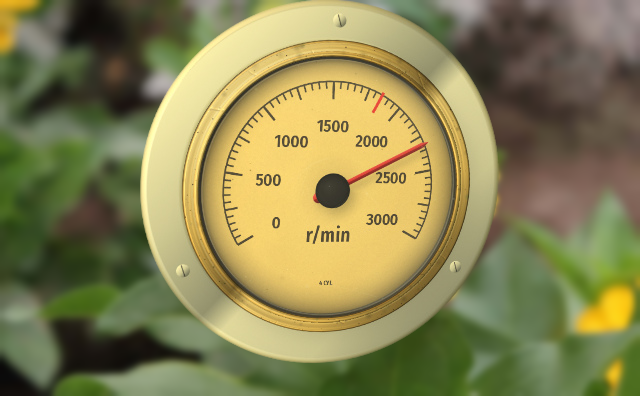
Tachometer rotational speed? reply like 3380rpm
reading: 2300rpm
